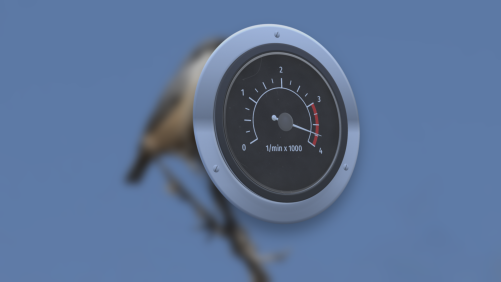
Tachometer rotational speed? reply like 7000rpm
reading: 3750rpm
